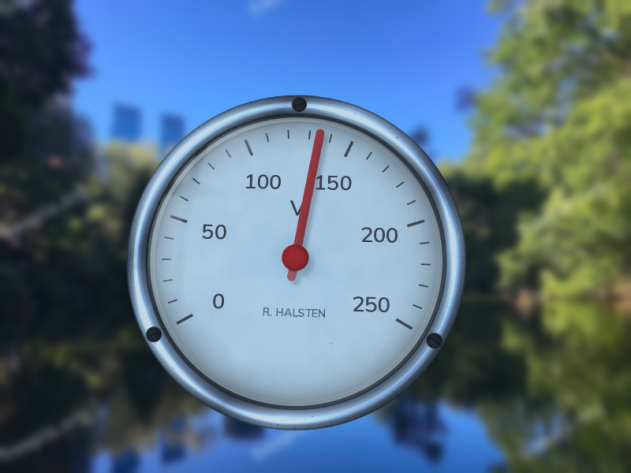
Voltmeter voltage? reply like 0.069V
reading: 135V
